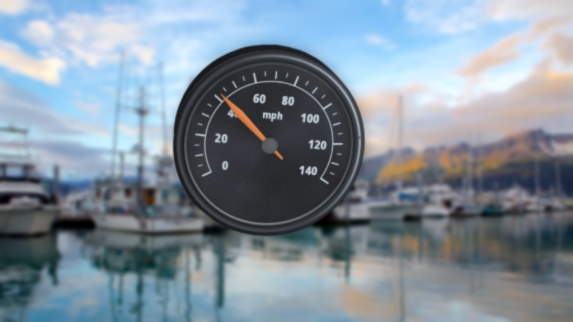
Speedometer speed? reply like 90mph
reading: 42.5mph
